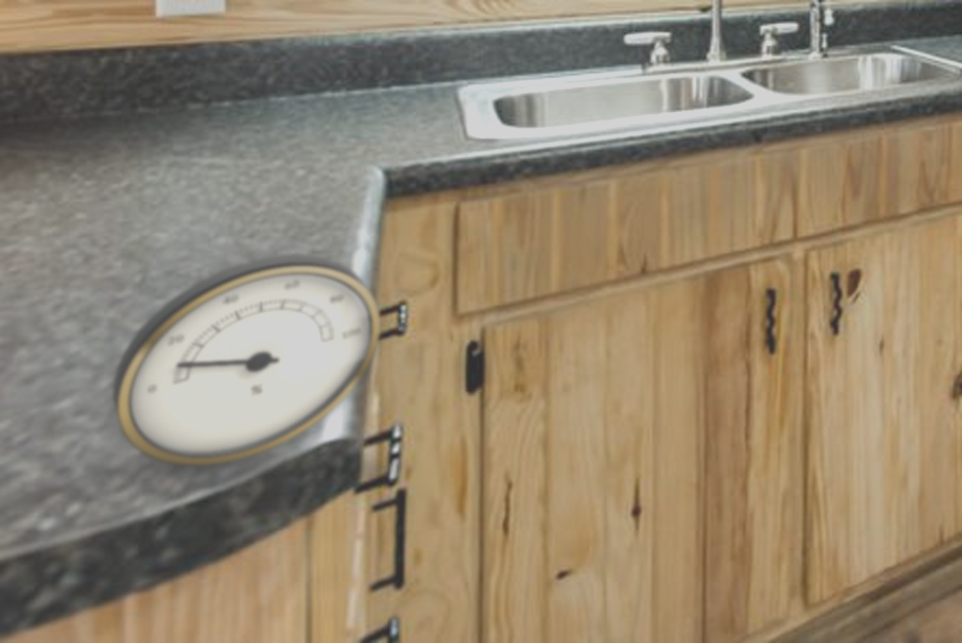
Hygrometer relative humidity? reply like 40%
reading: 10%
